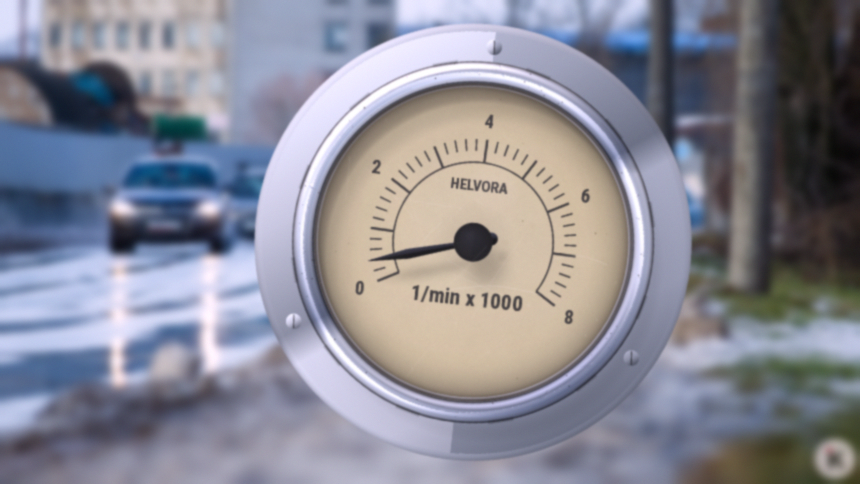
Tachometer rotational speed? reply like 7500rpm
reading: 400rpm
